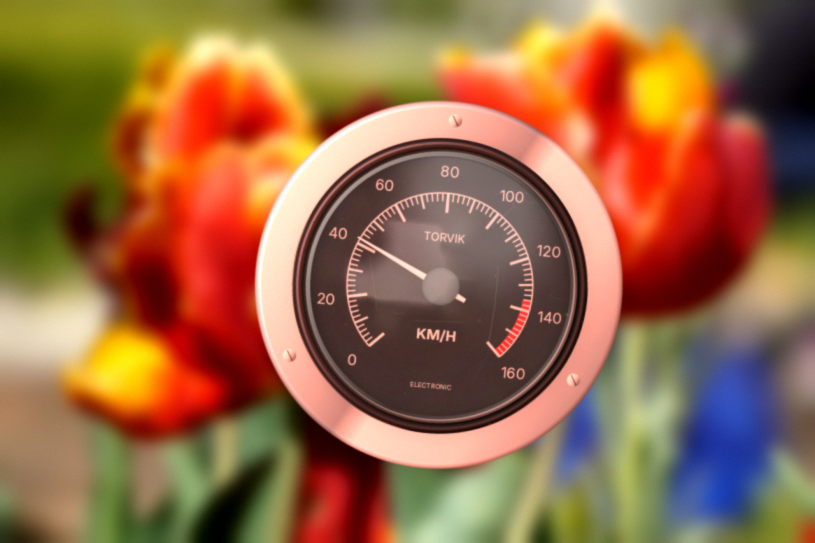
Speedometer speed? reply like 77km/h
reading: 42km/h
